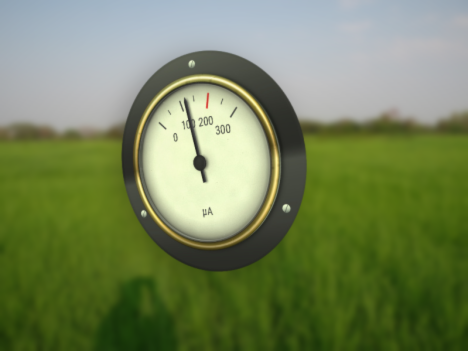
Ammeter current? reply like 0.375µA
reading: 125µA
